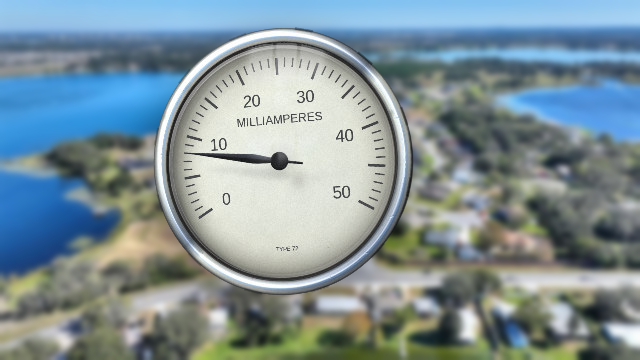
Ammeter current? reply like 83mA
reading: 8mA
